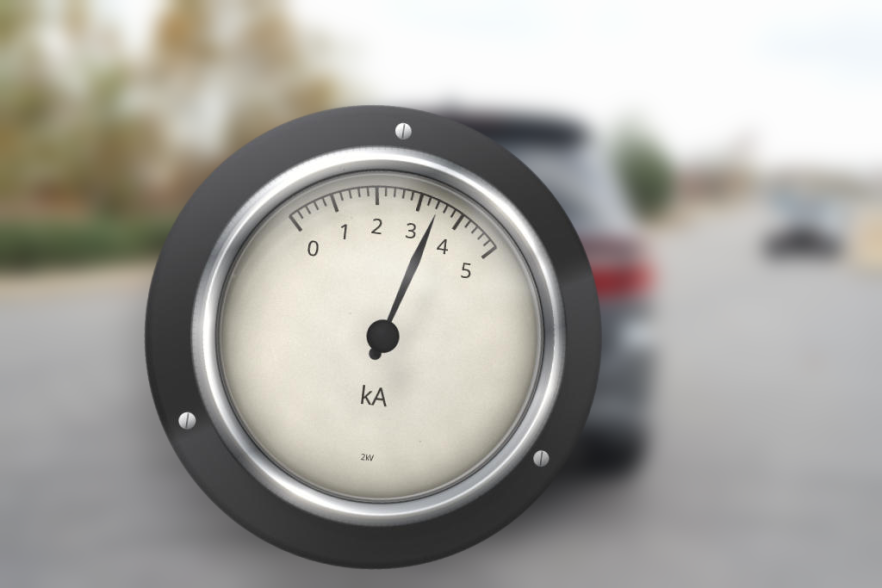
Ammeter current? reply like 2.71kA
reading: 3.4kA
